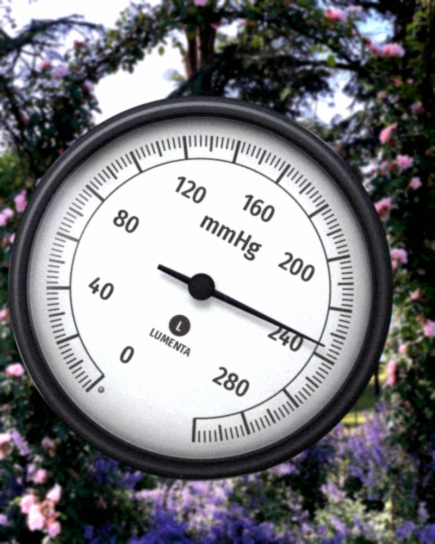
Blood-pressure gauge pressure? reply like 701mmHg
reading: 236mmHg
